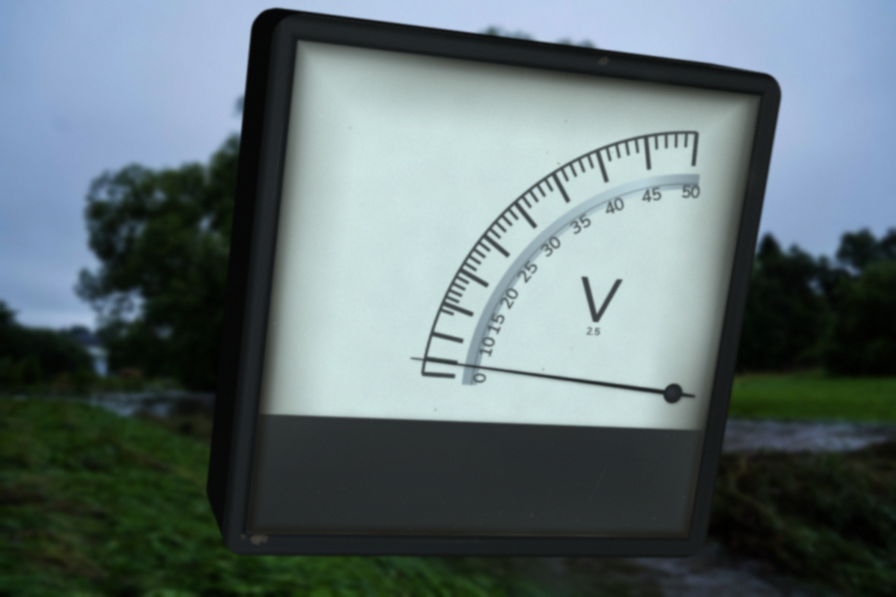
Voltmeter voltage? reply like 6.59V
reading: 5V
